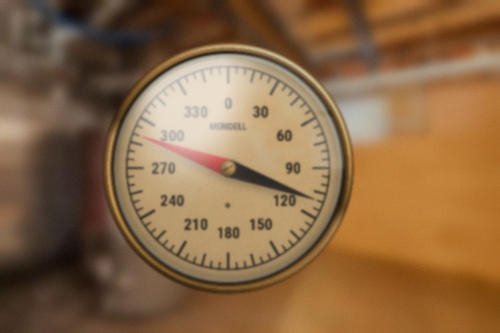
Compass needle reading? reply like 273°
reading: 290°
